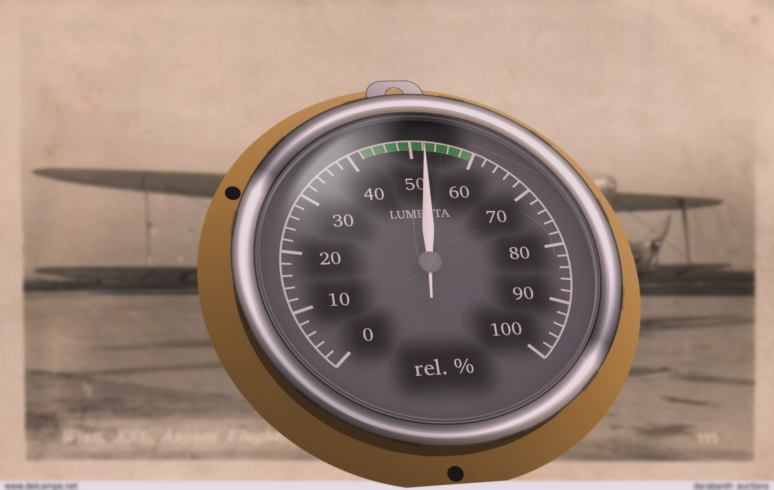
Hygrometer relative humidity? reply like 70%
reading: 52%
